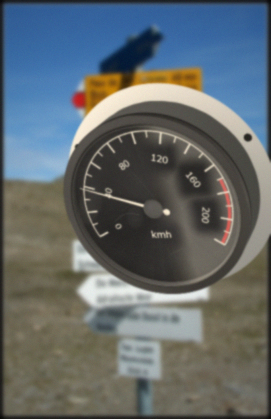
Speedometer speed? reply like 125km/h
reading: 40km/h
